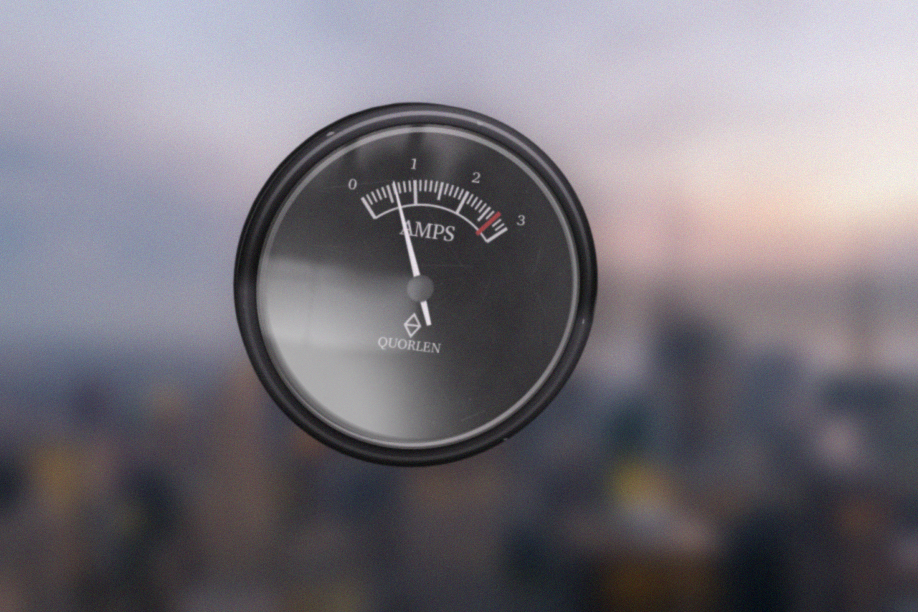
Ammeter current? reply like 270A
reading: 0.6A
